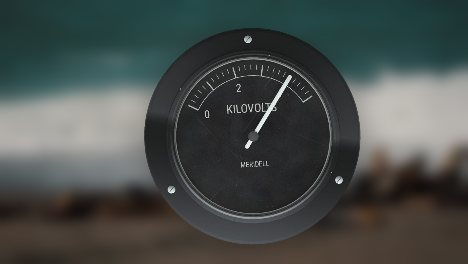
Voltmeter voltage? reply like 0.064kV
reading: 4kV
